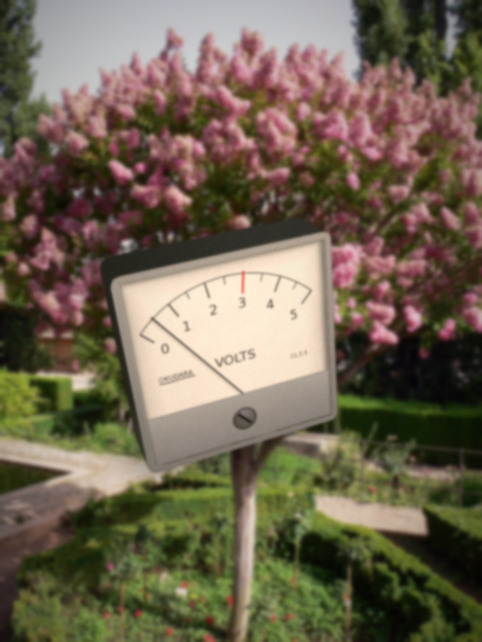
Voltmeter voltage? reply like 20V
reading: 0.5V
